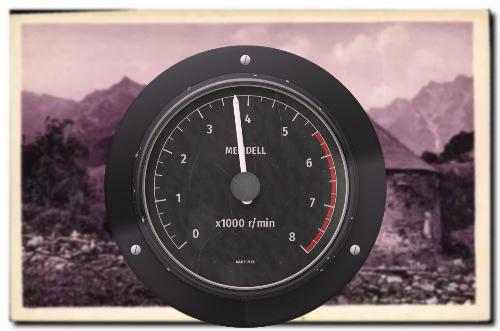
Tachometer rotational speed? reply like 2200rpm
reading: 3750rpm
